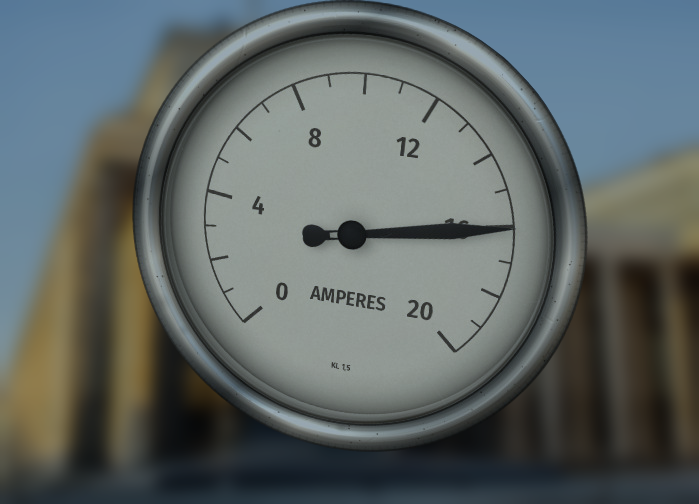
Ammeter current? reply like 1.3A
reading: 16A
